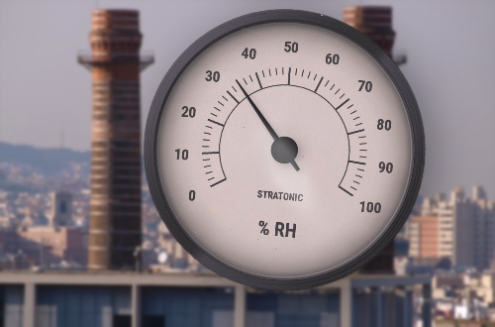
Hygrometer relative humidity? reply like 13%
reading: 34%
